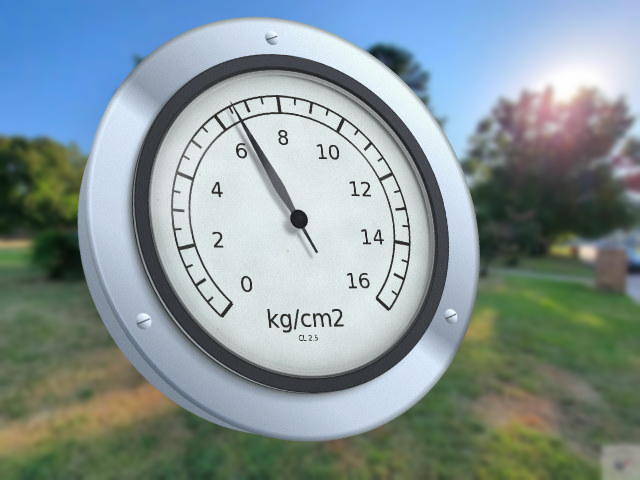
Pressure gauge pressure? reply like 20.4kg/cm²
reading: 6.5kg/cm²
